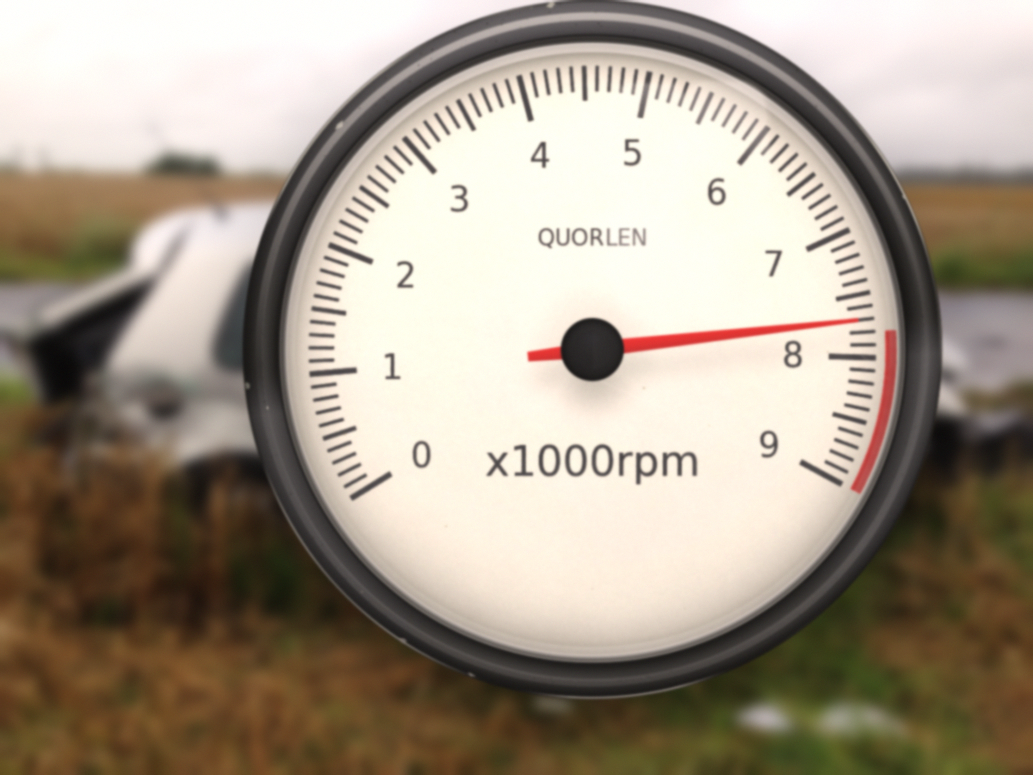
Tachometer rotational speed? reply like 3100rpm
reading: 7700rpm
